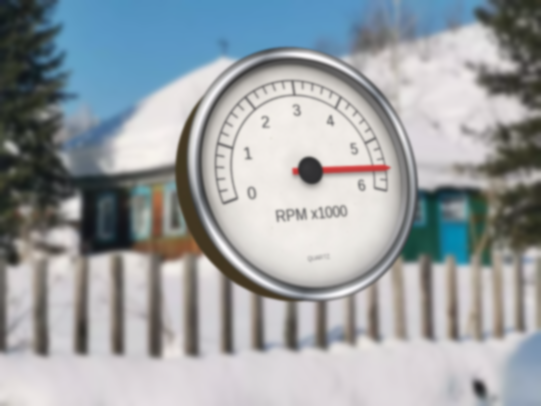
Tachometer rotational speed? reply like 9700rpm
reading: 5600rpm
